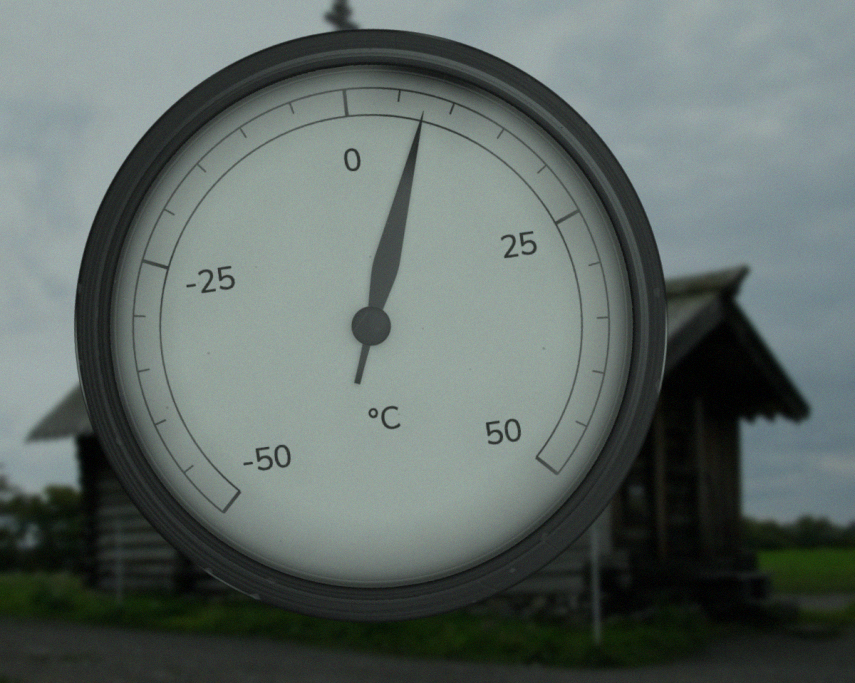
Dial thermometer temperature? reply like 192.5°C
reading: 7.5°C
